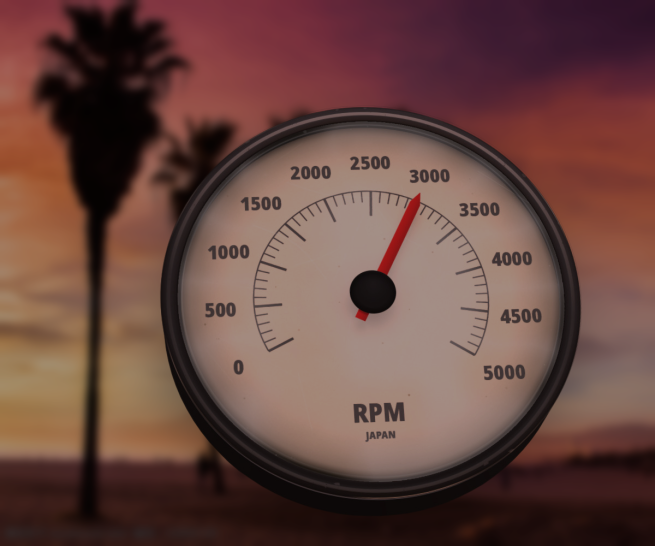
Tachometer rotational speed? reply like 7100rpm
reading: 3000rpm
